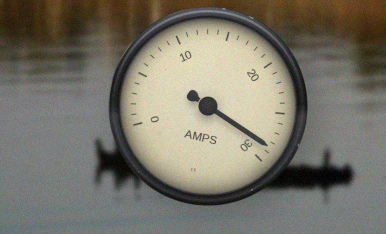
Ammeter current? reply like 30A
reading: 28.5A
